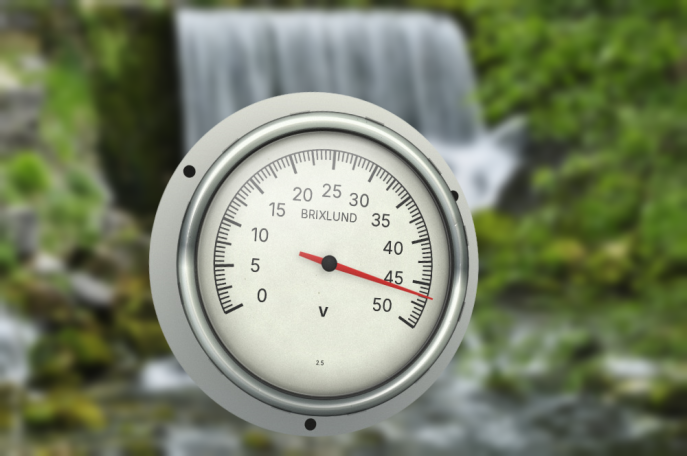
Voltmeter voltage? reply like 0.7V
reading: 46.5V
